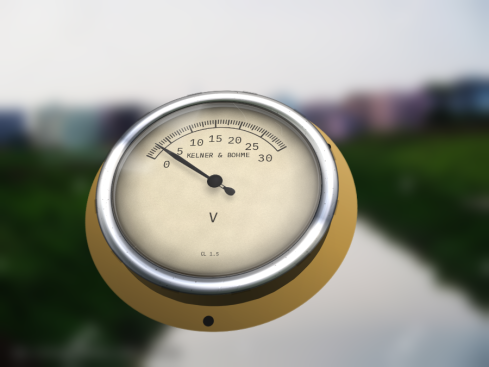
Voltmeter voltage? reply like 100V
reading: 2.5V
